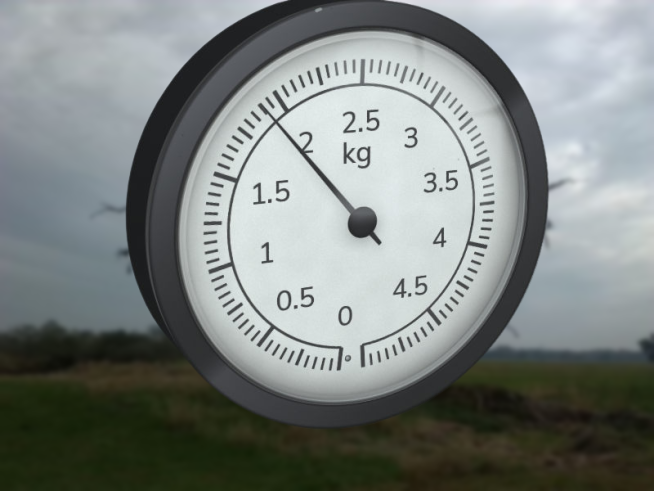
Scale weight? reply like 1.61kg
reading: 1.9kg
